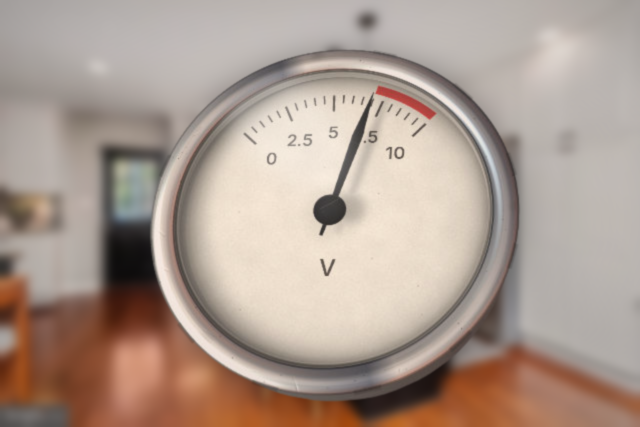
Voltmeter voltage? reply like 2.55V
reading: 7V
